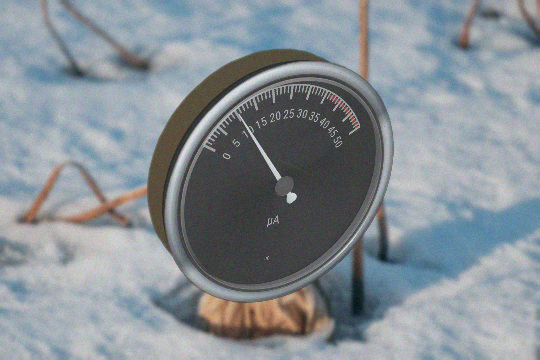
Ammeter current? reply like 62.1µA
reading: 10µA
